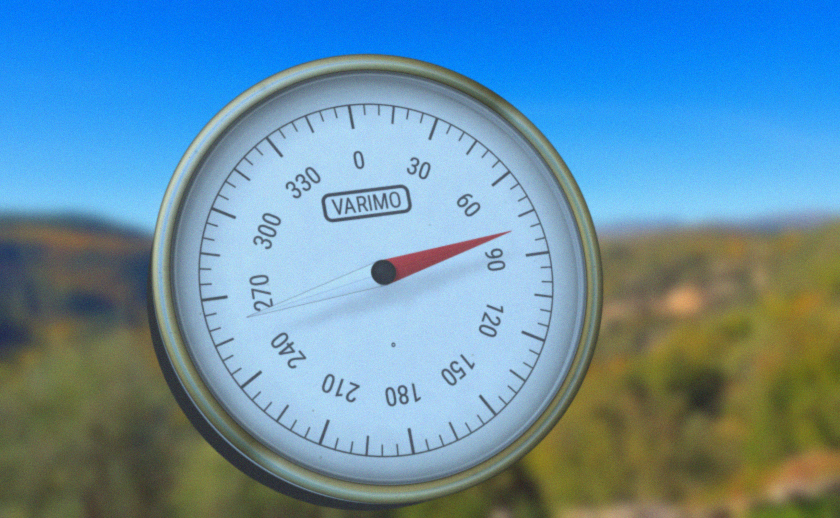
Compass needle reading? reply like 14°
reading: 80°
